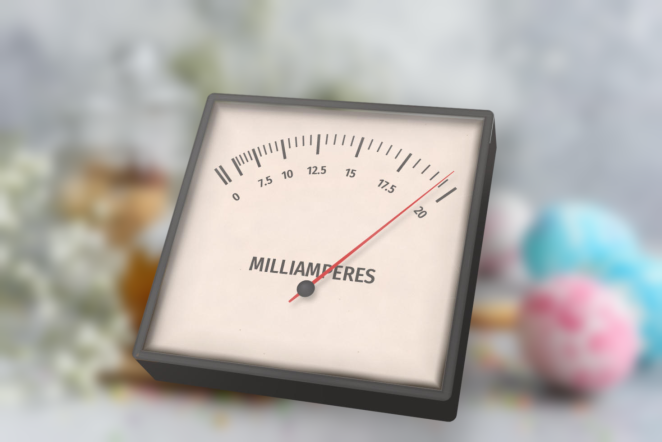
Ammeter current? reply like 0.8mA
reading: 19.5mA
